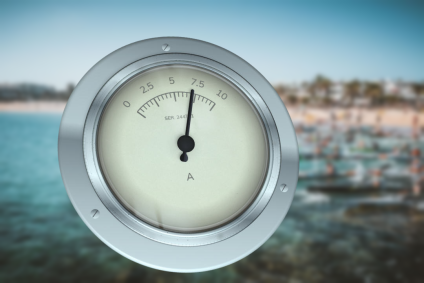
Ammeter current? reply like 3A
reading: 7A
